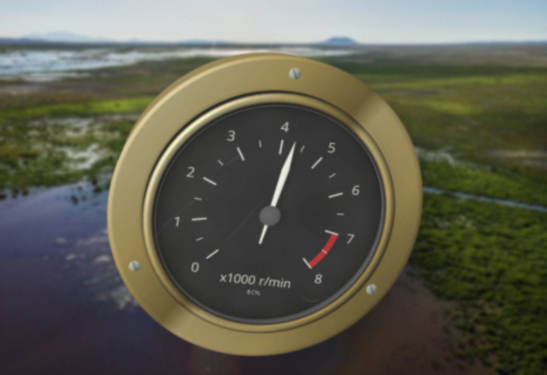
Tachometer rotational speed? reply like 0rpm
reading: 4250rpm
